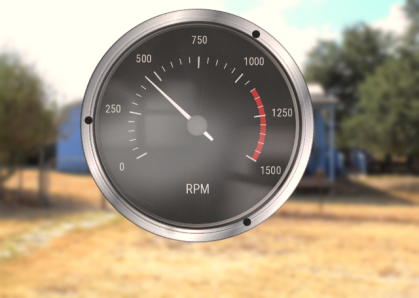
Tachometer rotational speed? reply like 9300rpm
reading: 450rpm
